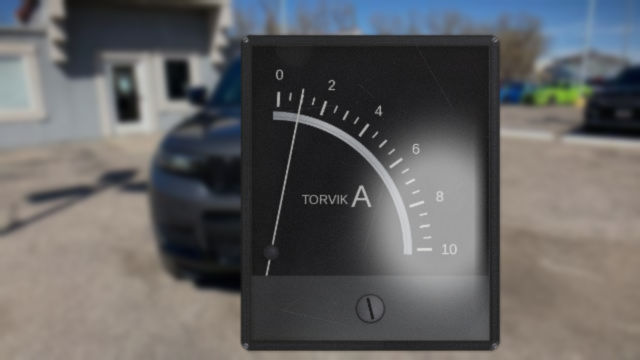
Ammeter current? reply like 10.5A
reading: 1A
